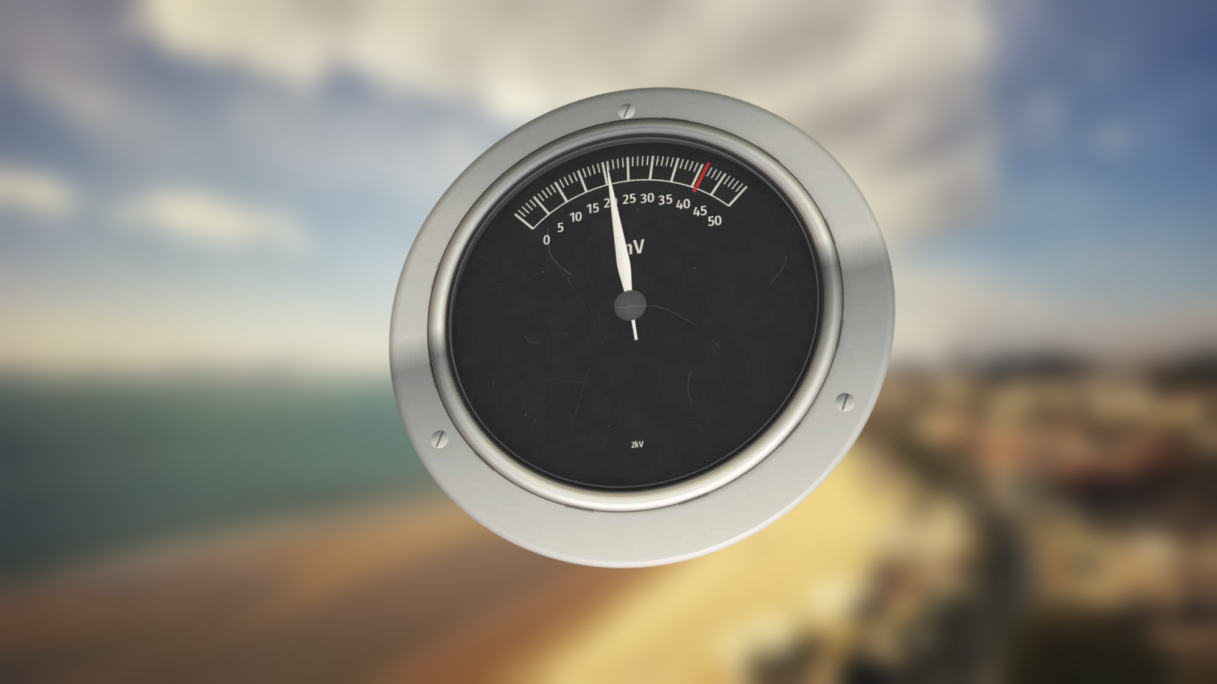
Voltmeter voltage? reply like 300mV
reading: 21mV
